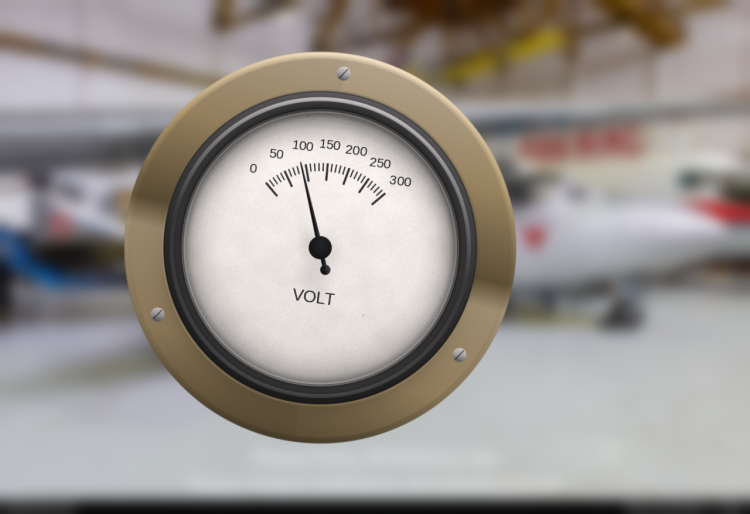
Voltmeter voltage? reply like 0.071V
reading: 90V
